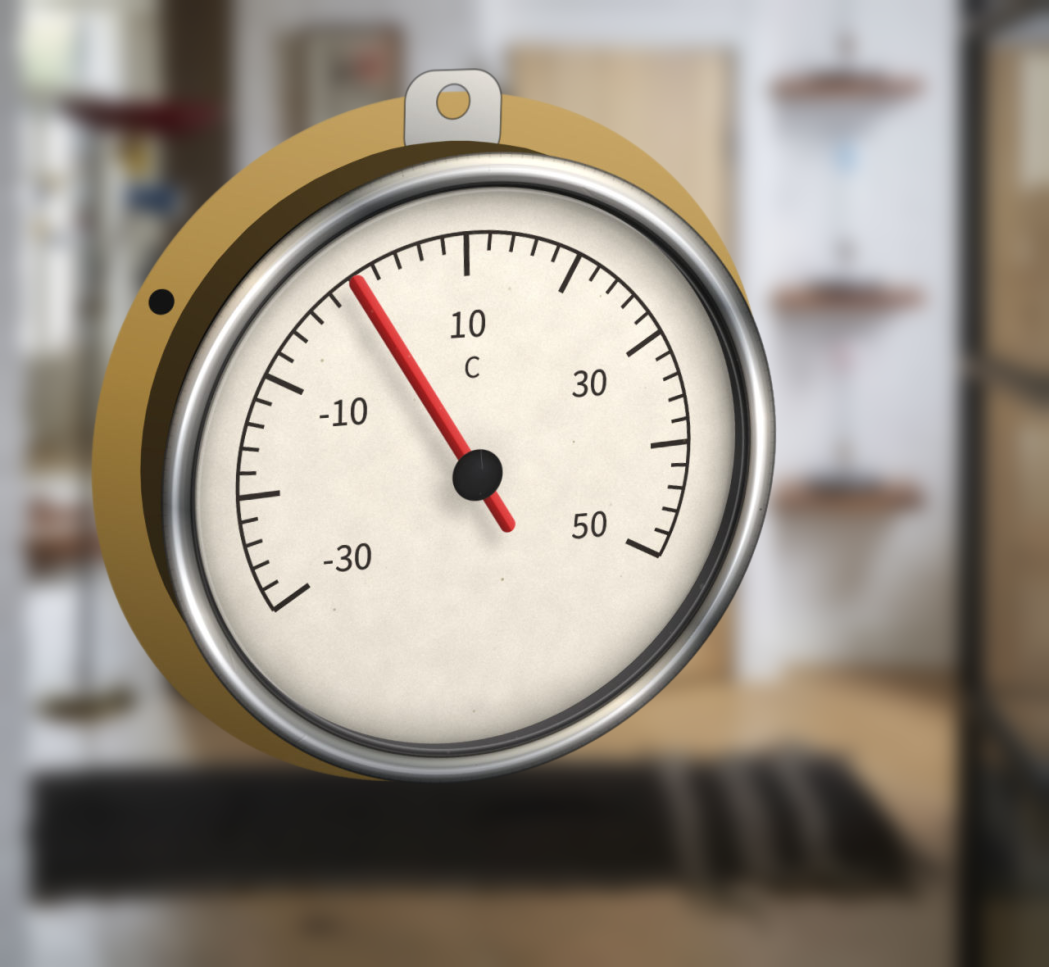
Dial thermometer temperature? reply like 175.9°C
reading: 0°C
